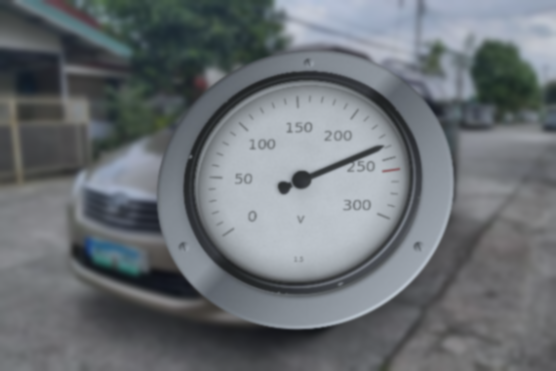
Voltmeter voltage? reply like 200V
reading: 240V
